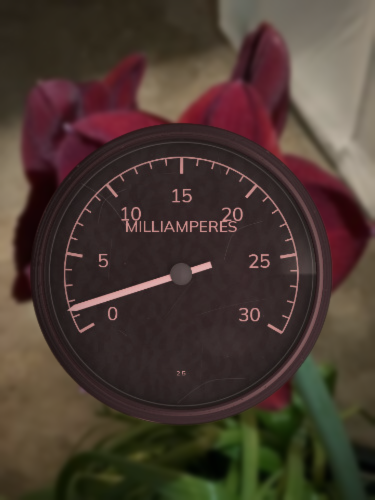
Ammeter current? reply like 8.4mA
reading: 1.5mA
